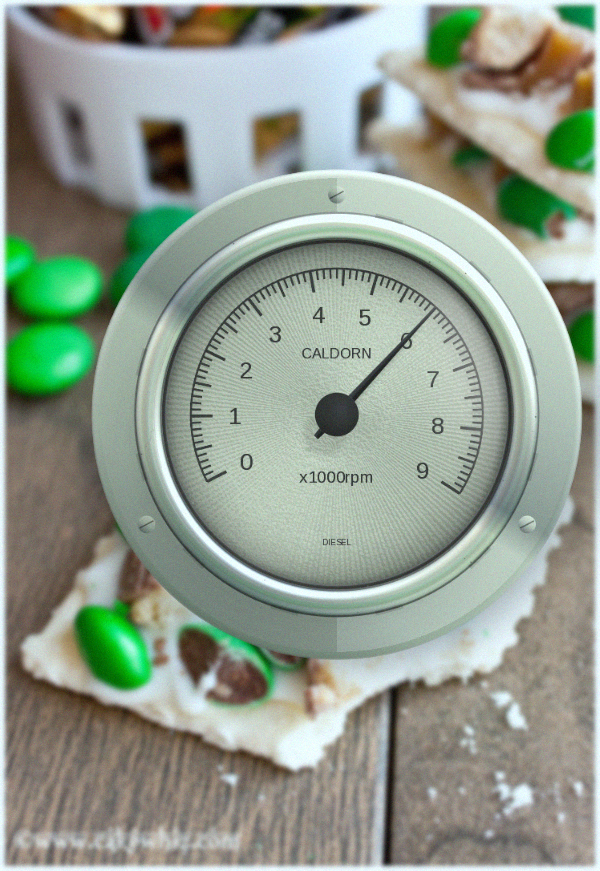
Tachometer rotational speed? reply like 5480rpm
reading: 6000rpm
